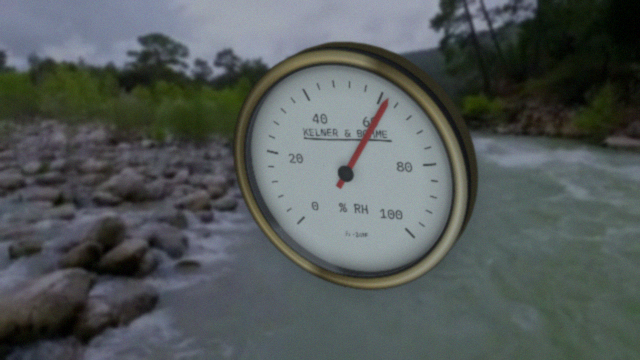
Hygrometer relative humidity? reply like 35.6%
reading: 62%
